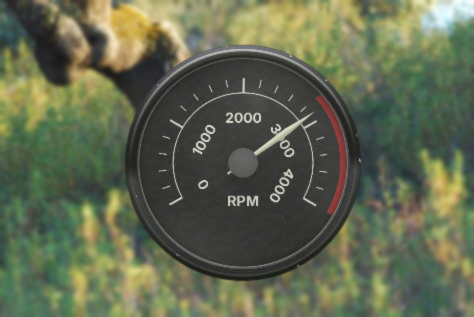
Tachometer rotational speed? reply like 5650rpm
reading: 2900rpm
